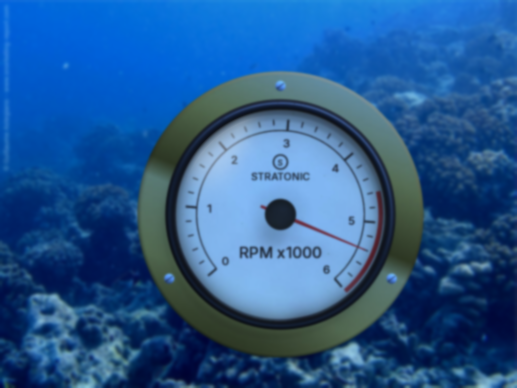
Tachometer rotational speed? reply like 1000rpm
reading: 5400rpm
